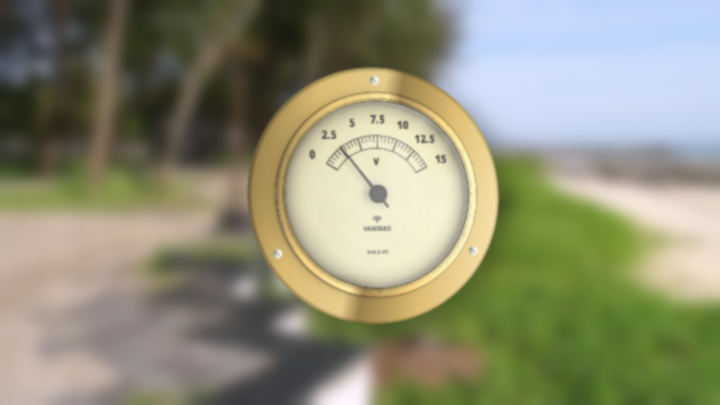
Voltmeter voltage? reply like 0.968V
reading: 2.5V
